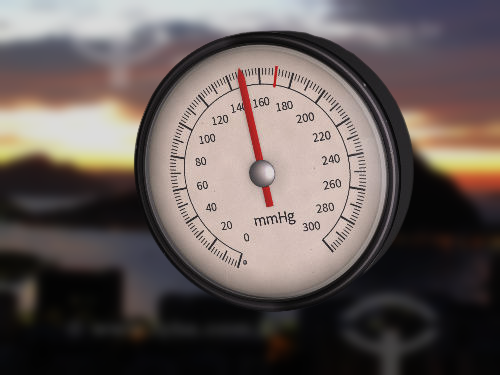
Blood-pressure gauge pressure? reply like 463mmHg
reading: 150mmHg
